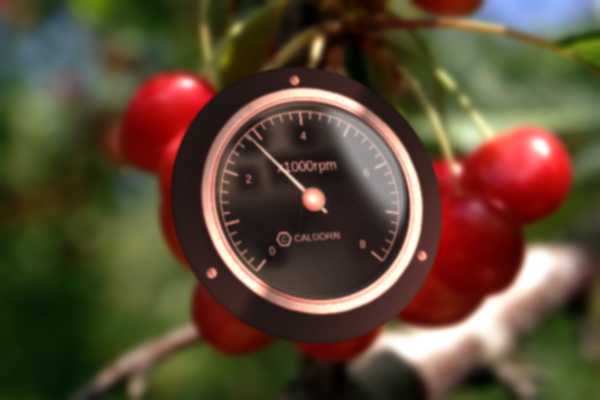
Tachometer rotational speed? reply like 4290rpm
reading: 2800rpm
